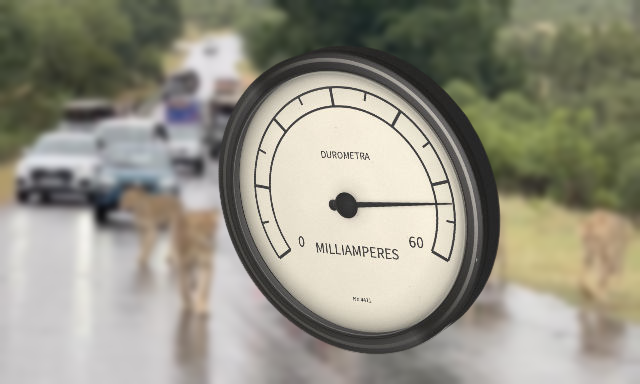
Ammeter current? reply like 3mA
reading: 52.5mA
